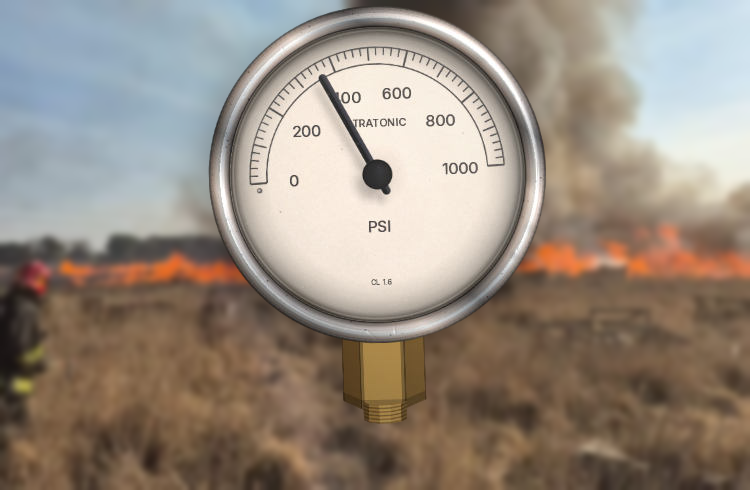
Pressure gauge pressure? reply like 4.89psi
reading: 360psi
